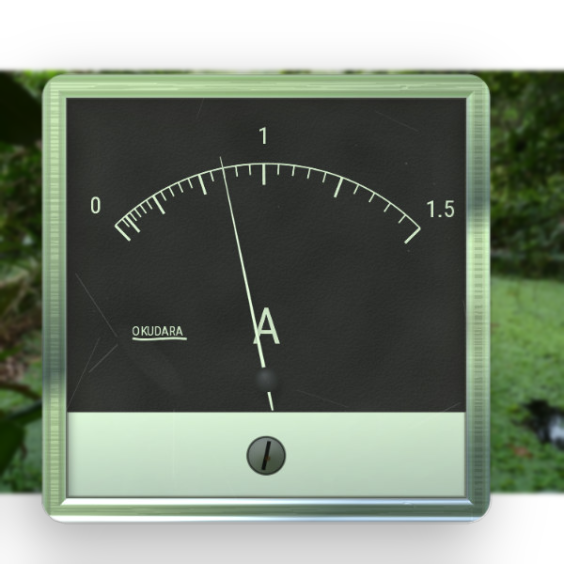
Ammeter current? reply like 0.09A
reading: 0.85A
